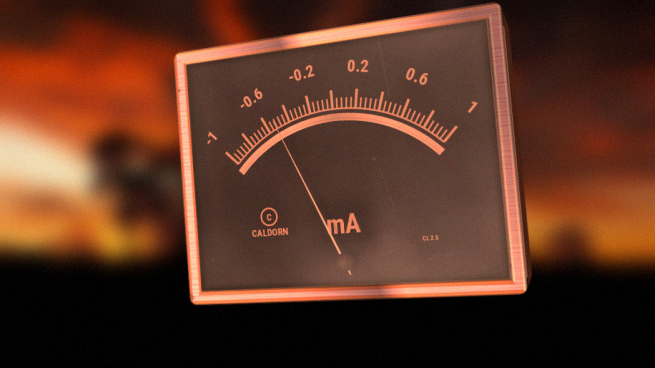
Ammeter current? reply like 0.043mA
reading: -0.52mA
